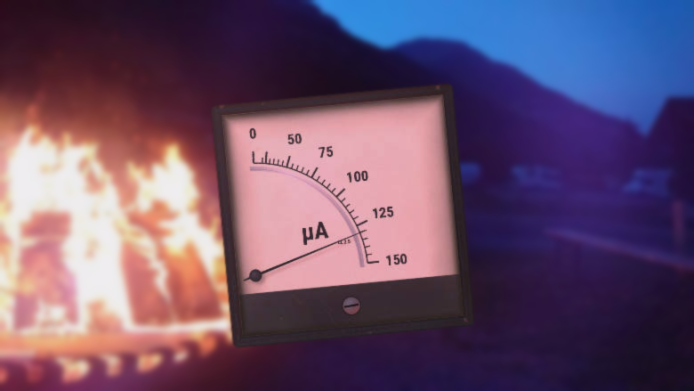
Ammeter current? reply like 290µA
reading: 130µA
